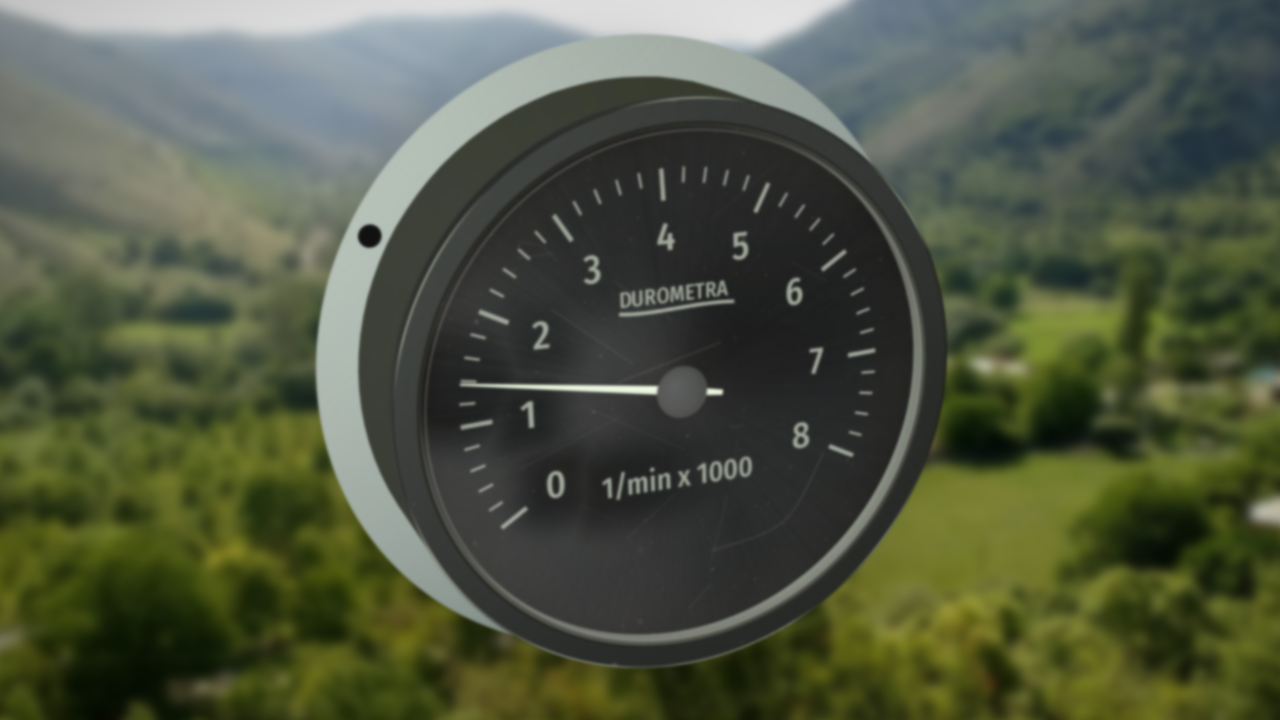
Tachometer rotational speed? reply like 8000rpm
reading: 1400rpm
